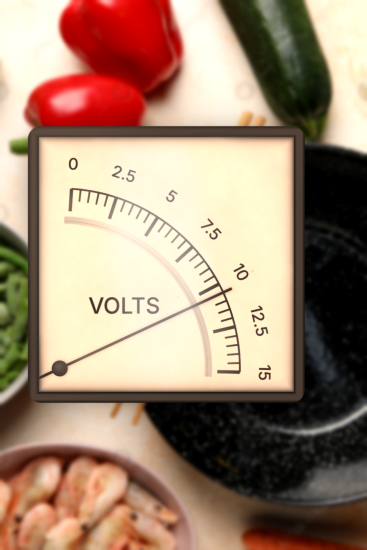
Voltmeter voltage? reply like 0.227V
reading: 10.5V
